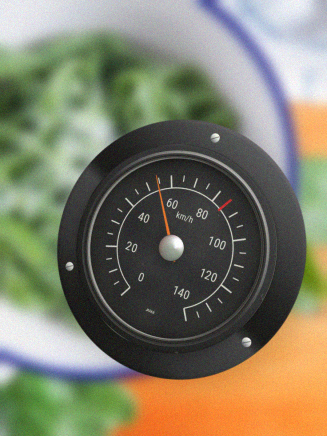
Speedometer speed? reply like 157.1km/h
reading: 55km/h
